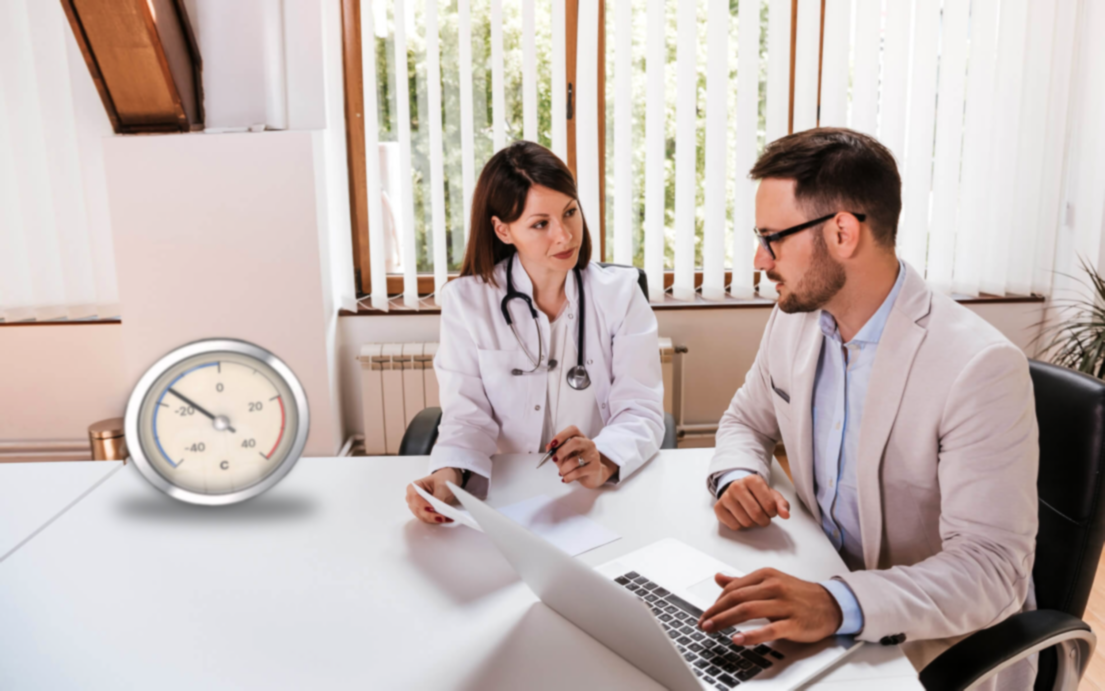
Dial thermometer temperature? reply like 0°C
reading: -15°C
